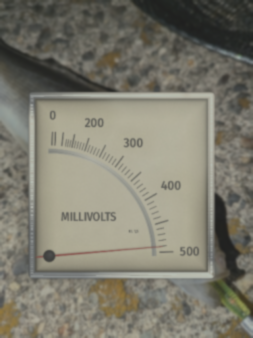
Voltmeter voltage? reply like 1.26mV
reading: 490mV
